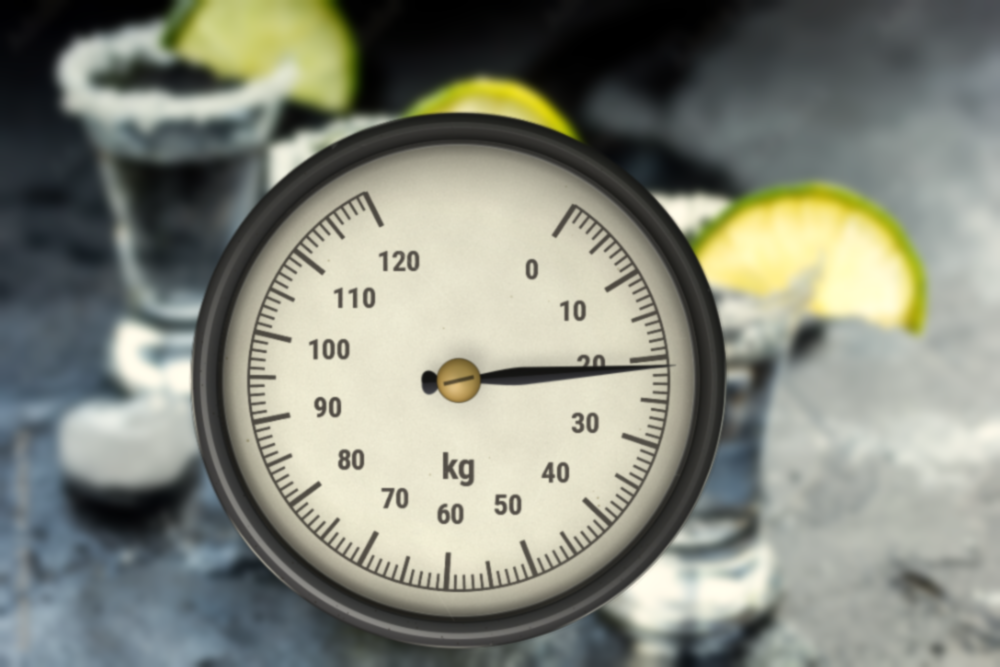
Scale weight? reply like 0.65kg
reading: 21kg
